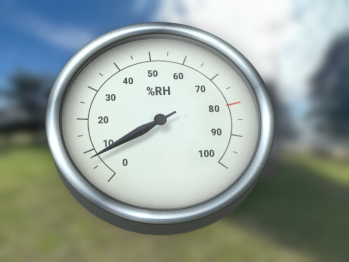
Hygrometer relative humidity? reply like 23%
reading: 7.5%
